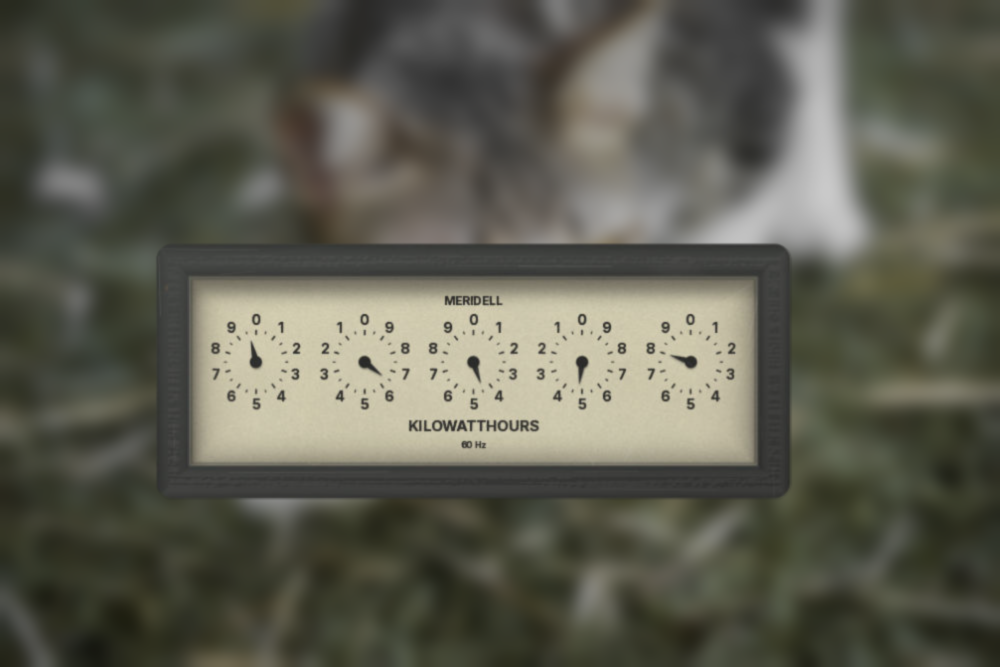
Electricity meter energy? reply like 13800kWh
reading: 96448kWh
